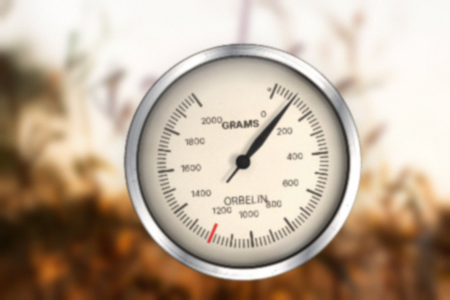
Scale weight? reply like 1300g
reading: 100g
